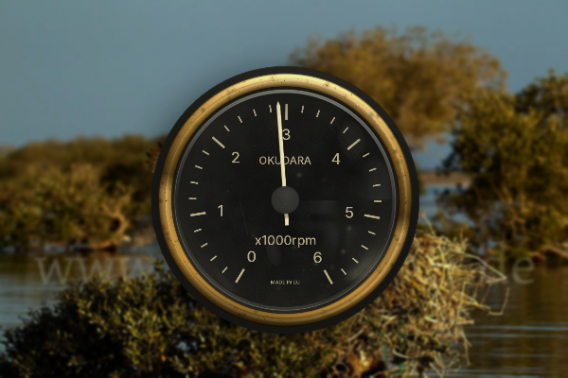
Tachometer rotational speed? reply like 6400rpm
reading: 2900rpm
